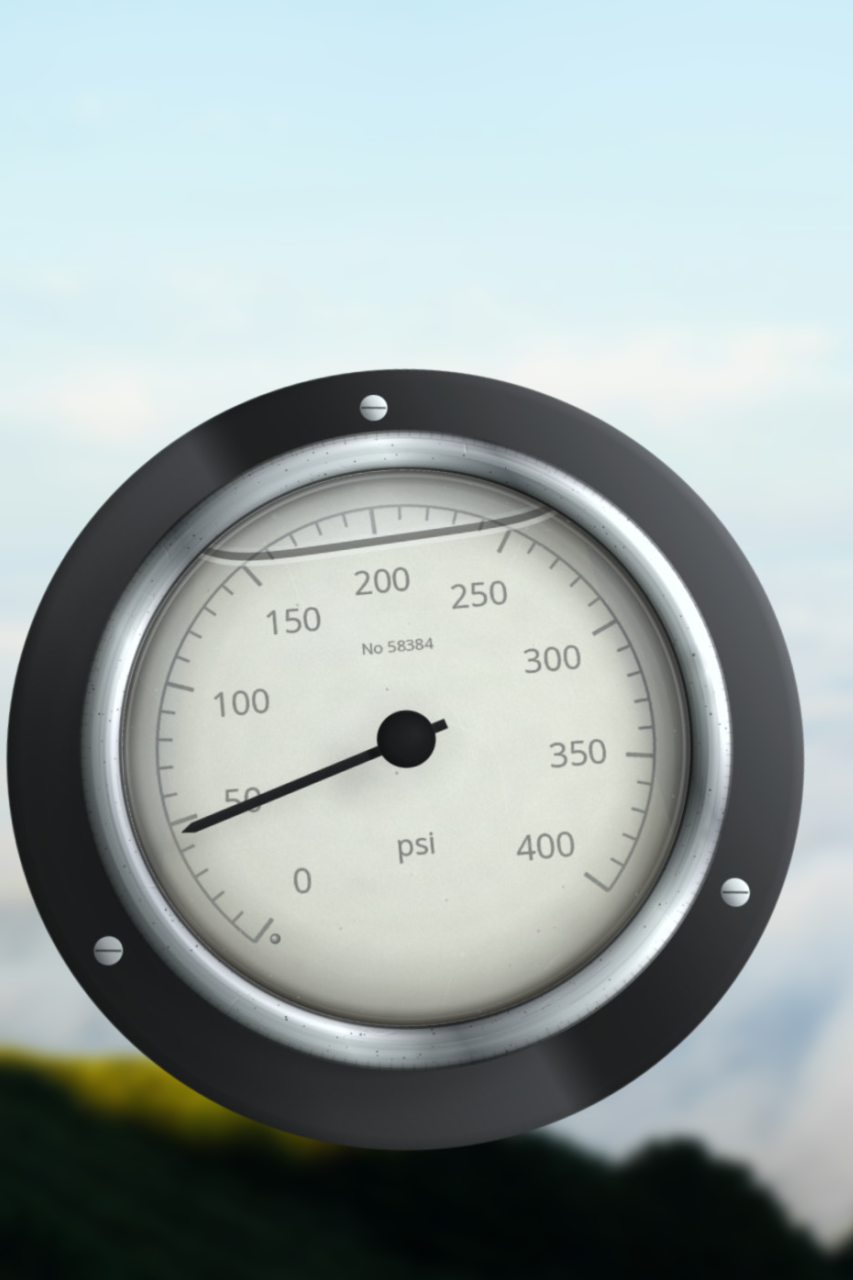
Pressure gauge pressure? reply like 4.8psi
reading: 45psi
